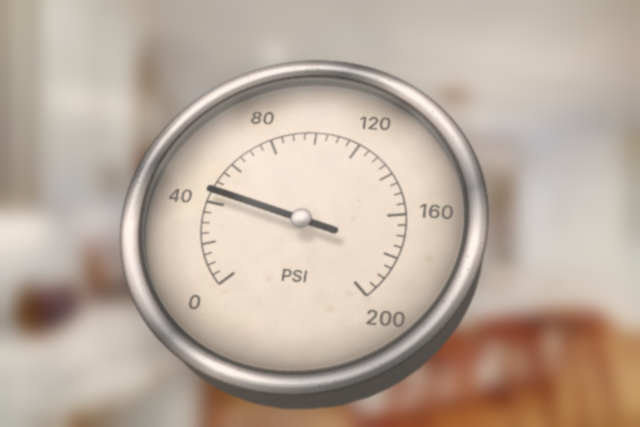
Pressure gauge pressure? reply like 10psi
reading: 45psi
